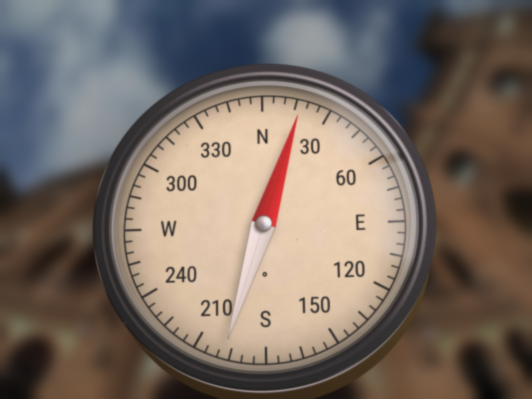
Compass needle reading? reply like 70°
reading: 17.5°
